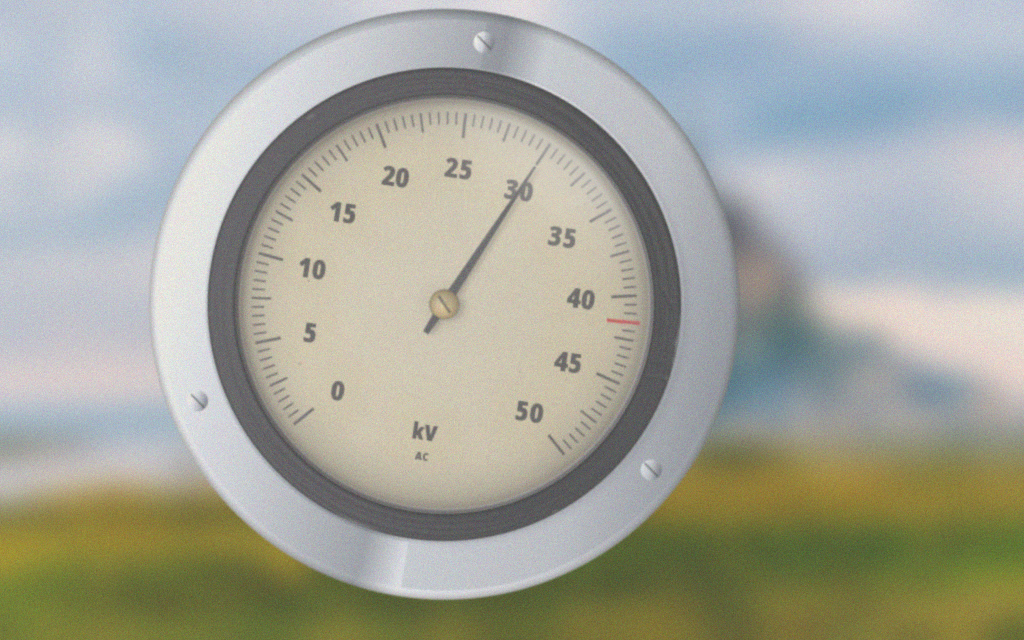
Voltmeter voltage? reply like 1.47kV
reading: 30kV
